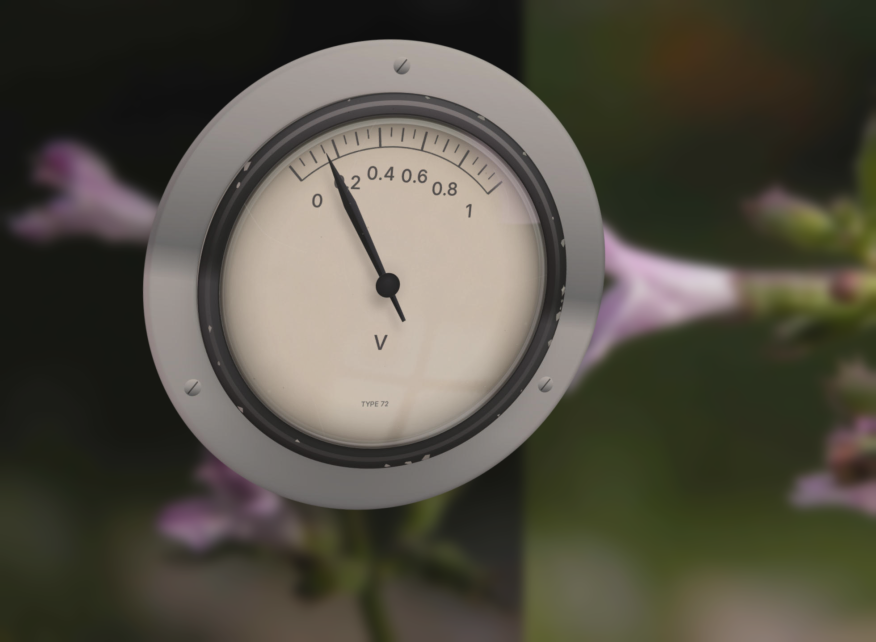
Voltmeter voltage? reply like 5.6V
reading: 0.15V
